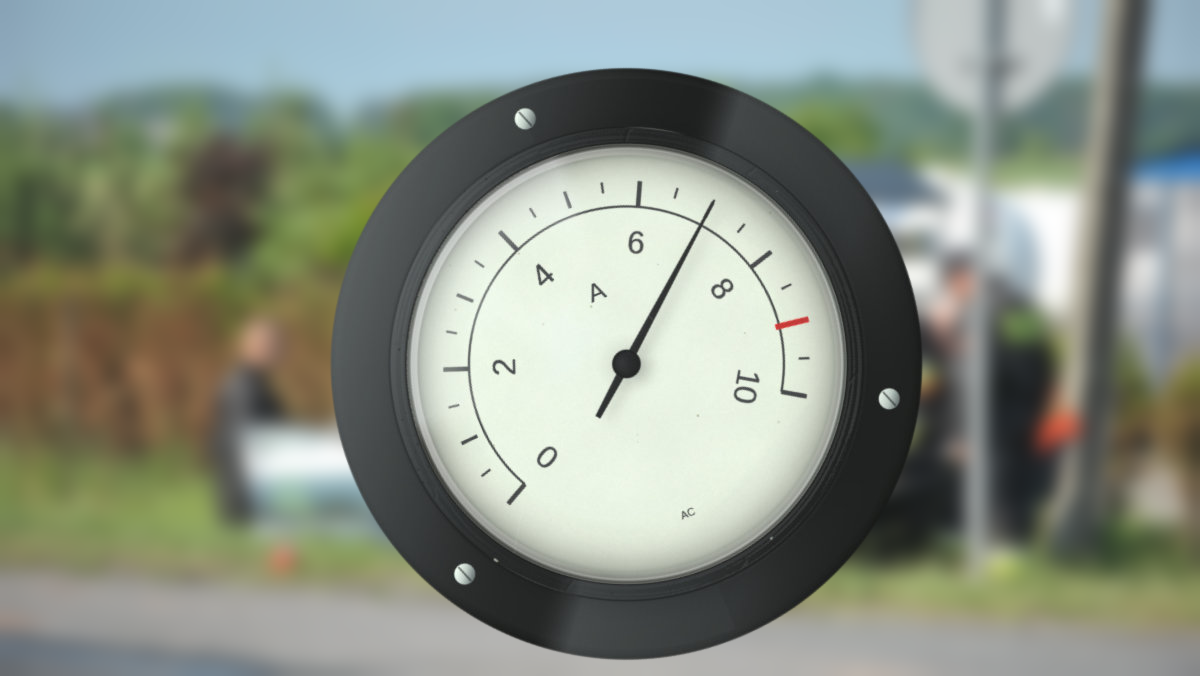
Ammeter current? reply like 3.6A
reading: 7A
